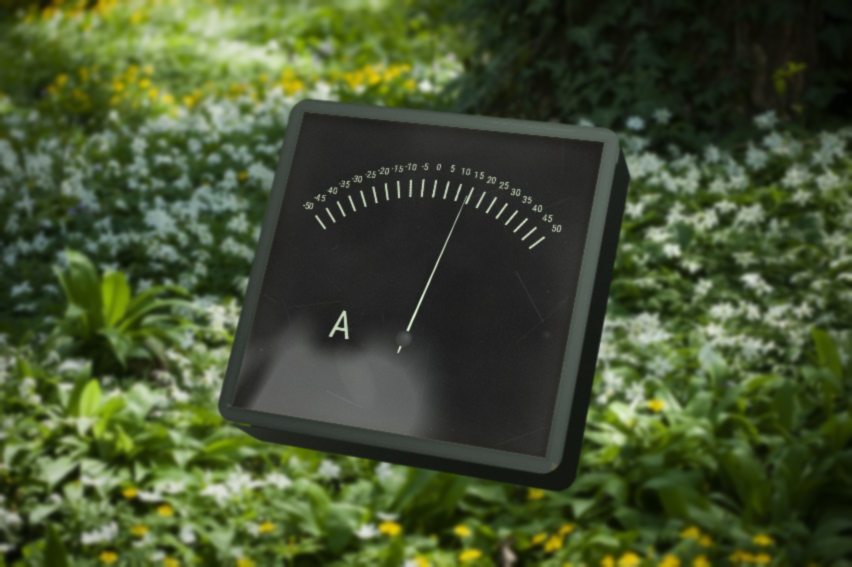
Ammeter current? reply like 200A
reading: 15A
